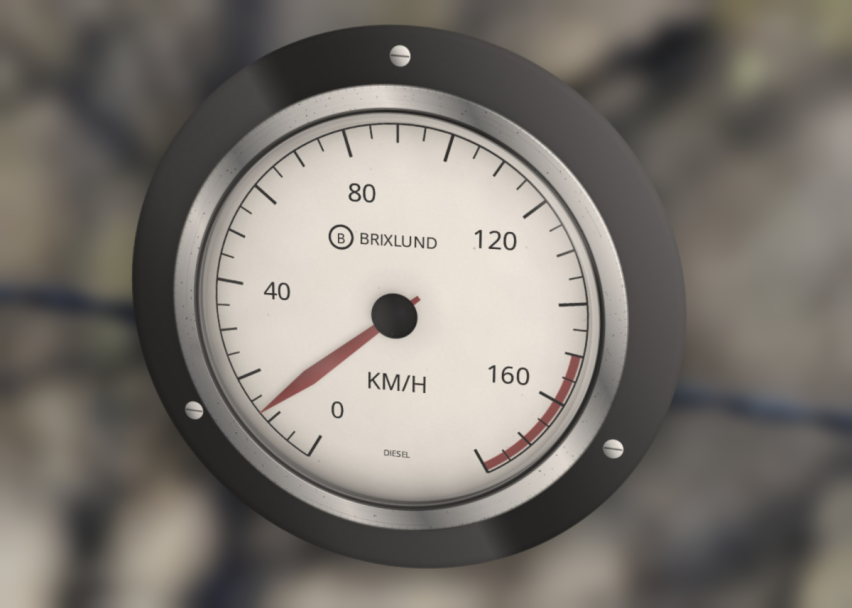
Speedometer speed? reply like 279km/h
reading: 12.5km/h
